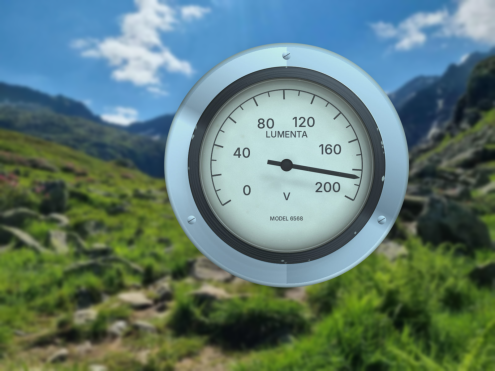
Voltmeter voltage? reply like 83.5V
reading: 185V
